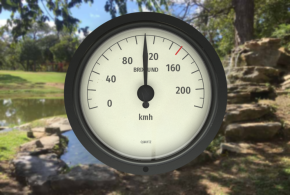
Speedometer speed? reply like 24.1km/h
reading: 110km/h
